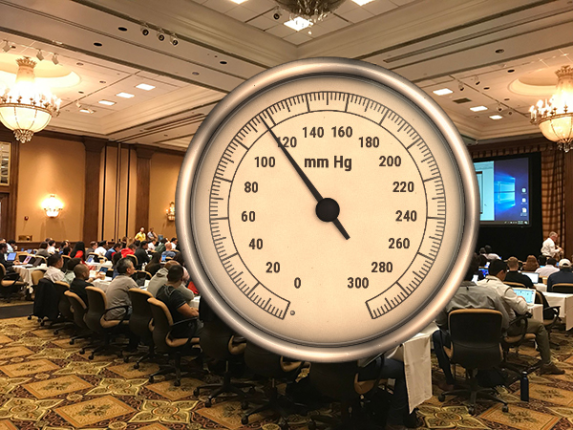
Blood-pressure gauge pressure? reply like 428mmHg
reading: 116mmHg
